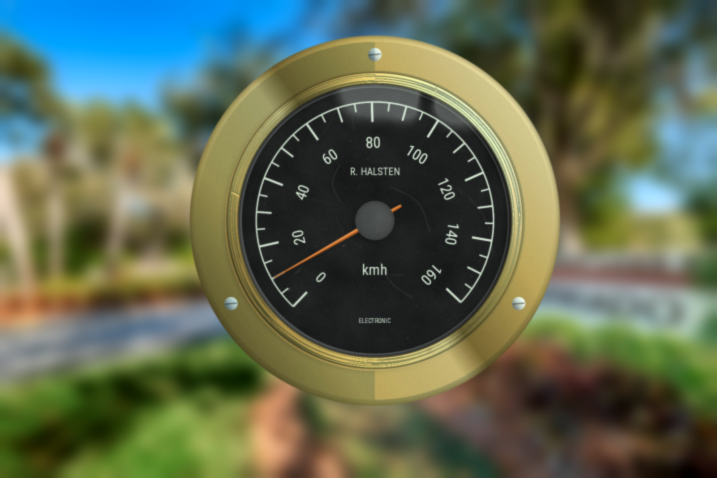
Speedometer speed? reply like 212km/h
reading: 10km/h
